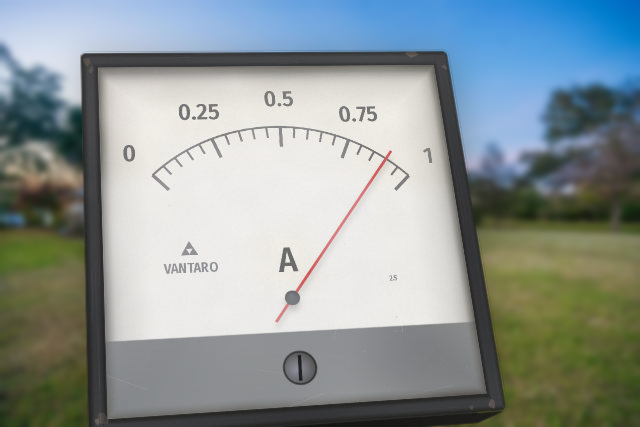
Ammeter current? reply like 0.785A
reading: 0.9A
